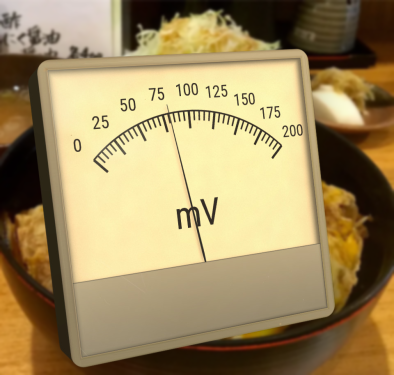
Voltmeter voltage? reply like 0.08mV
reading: 80mV
